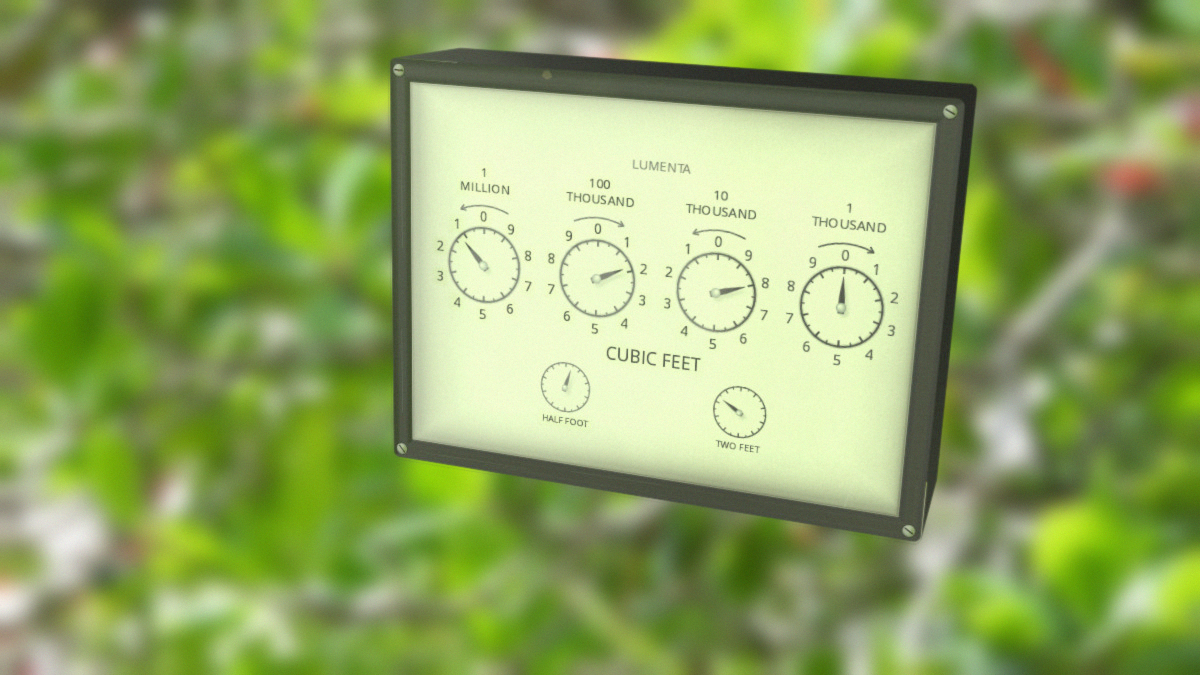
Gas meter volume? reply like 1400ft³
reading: 118000ft³
